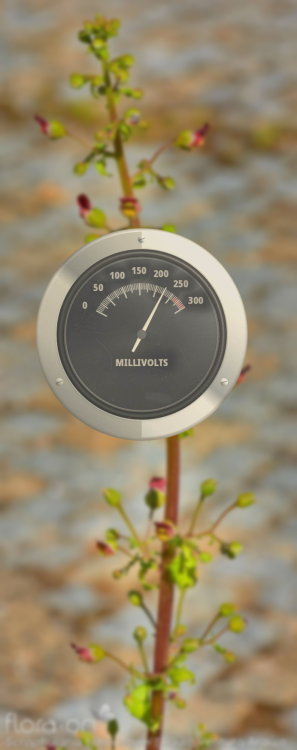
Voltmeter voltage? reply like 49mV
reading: 225mV
